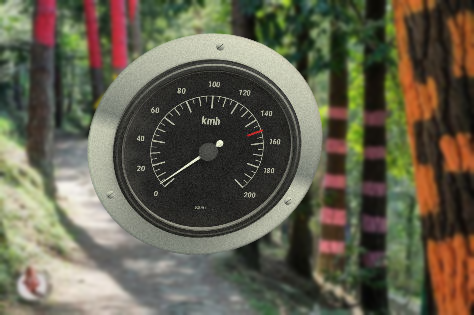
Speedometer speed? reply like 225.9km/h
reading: 5km/h
